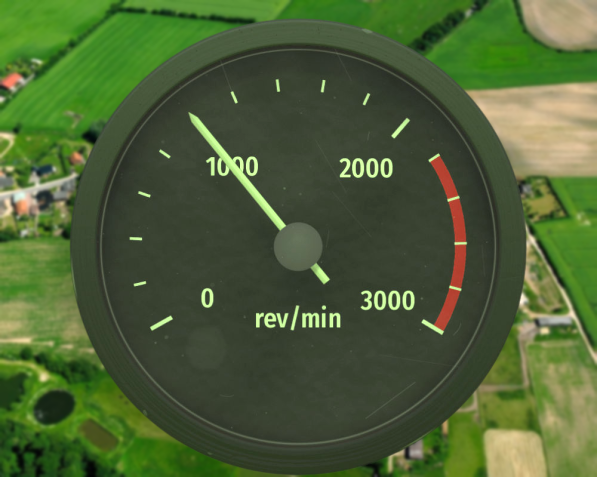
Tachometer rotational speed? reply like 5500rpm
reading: 1000rpm
